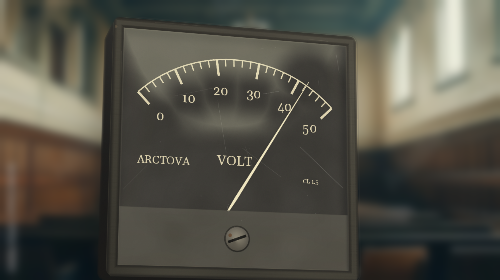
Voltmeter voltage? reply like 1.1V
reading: 42V
